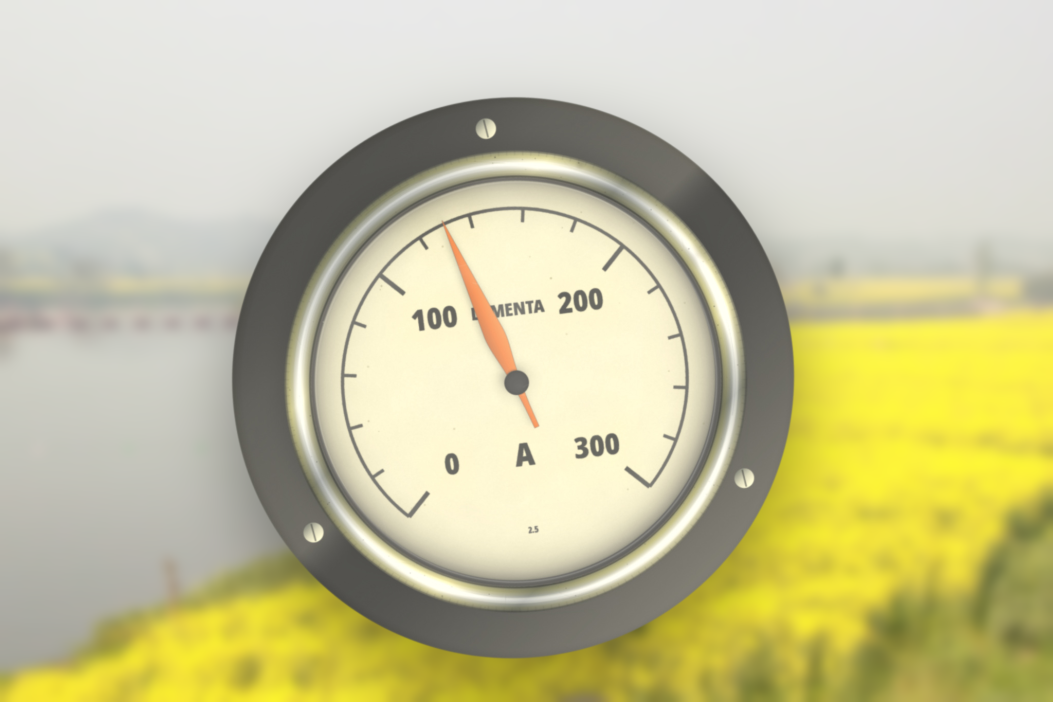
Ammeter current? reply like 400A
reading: 130A
